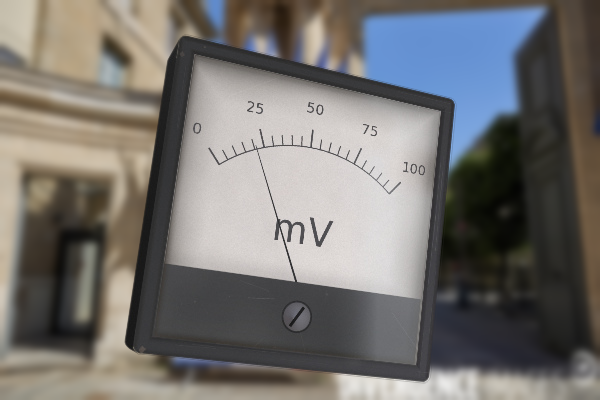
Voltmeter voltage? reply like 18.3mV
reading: 20mV
